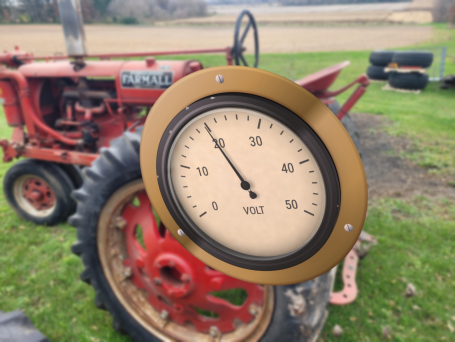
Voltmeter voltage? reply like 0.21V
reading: 20V
